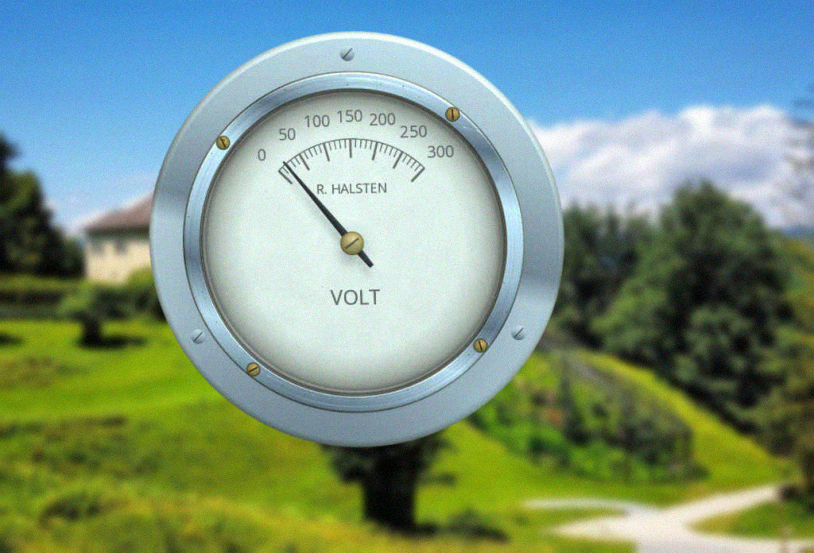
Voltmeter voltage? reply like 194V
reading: 20V
